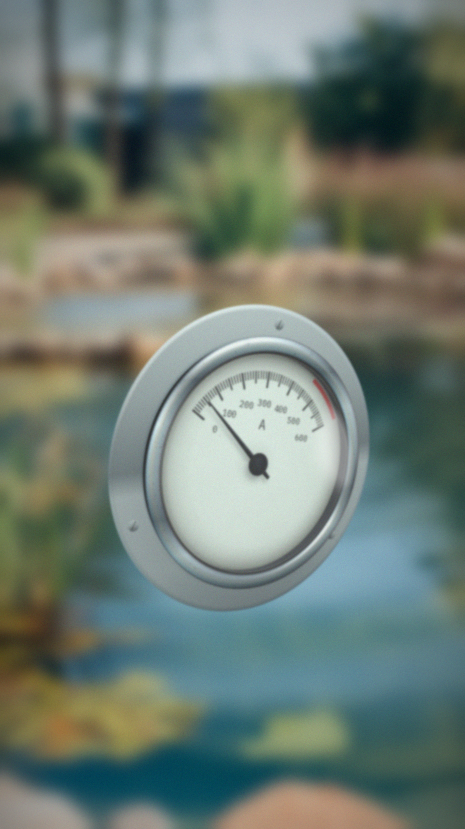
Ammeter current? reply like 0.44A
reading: 50A
